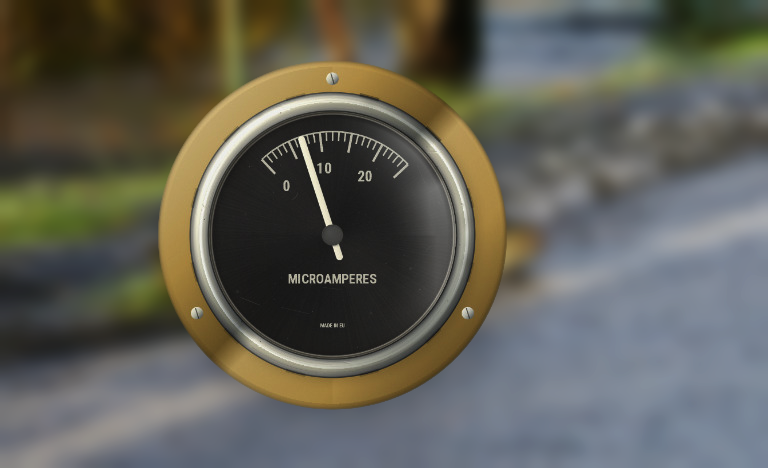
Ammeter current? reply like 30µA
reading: 7µA
